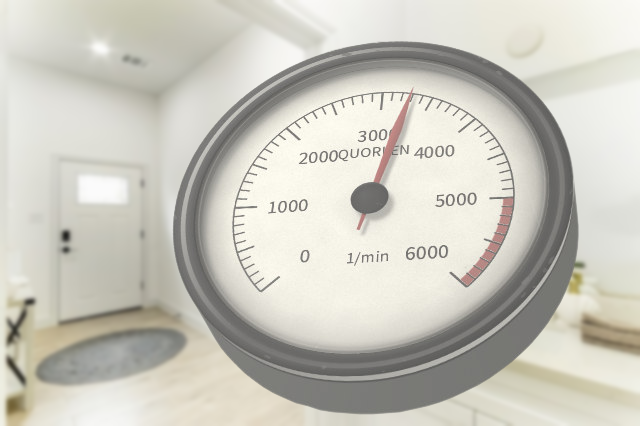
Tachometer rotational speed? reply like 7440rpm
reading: 3300rpm
